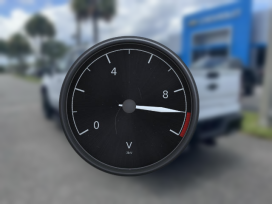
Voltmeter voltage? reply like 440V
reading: 9V
